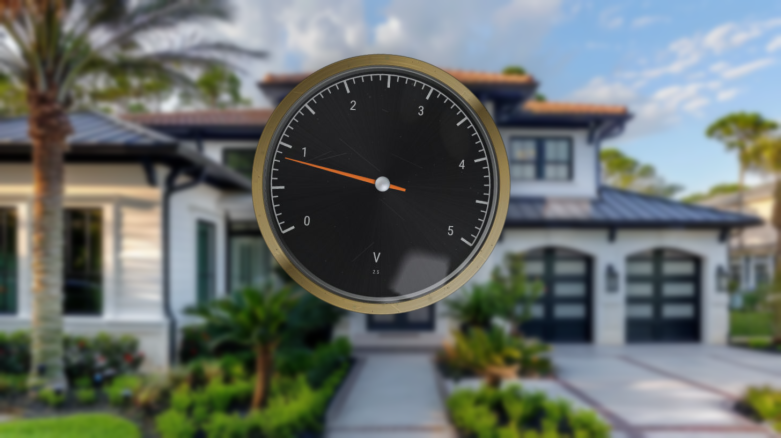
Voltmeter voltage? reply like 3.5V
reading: 0.85V
